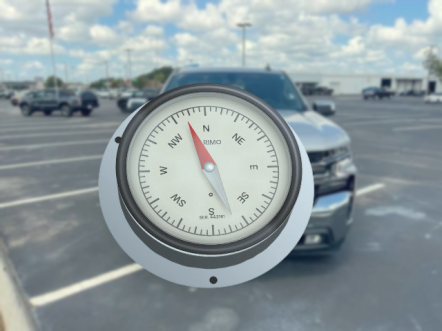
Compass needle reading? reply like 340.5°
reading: 340°
